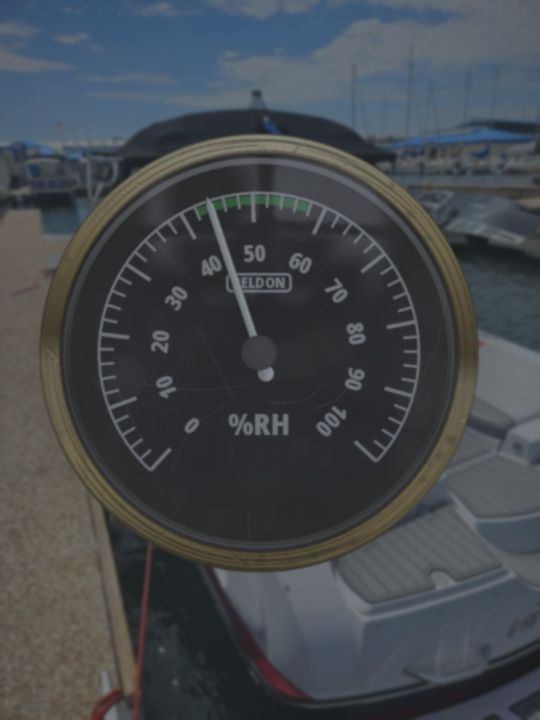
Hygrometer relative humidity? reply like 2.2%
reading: 44%
